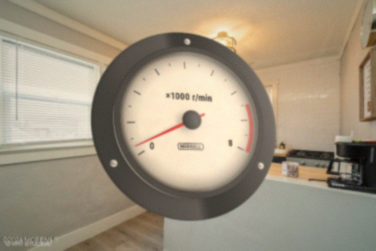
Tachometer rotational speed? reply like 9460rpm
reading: 250rpm
